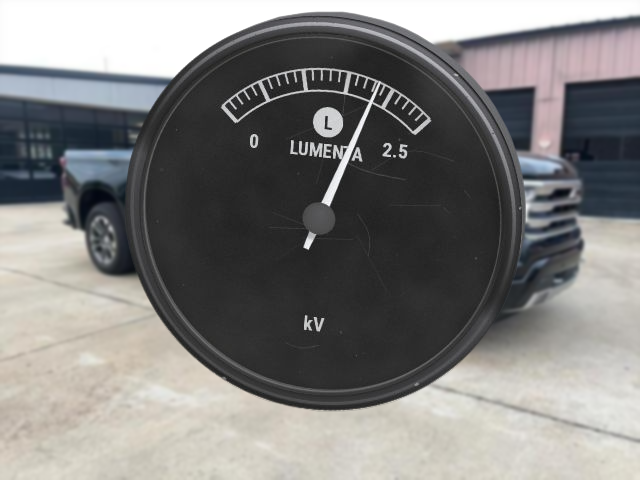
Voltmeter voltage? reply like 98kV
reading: 1.85kV
